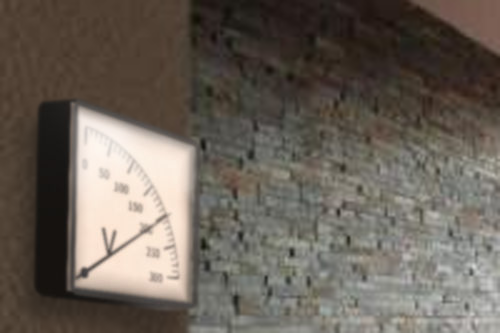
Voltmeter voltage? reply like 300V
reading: 200V
